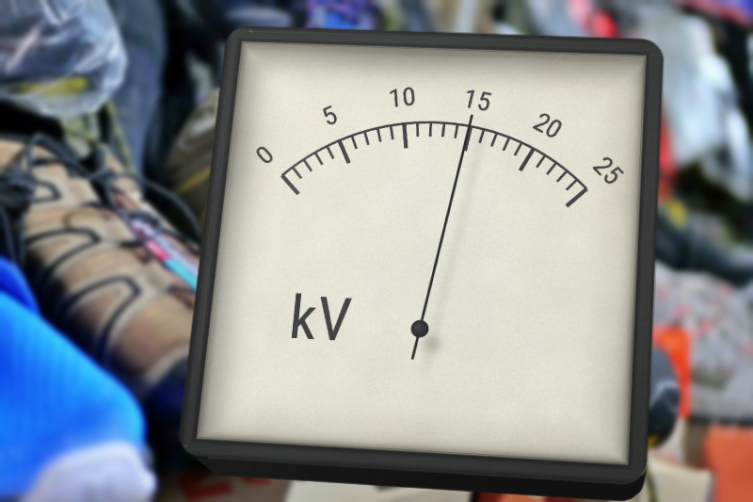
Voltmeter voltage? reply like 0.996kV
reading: 15kV
